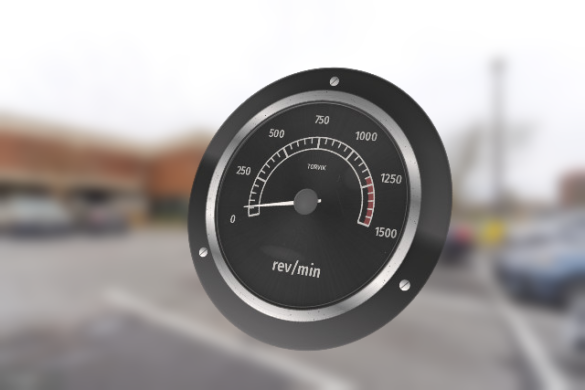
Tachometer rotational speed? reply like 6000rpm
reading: 50rpm
